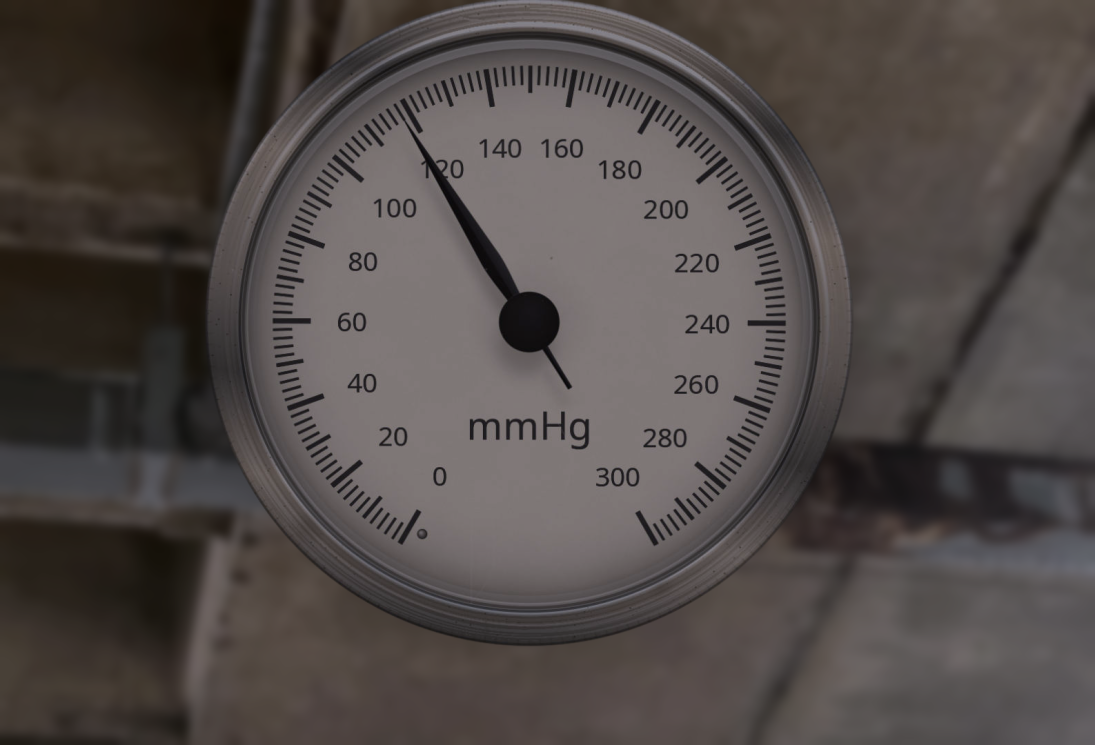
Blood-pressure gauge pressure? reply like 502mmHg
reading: 118mmHg
